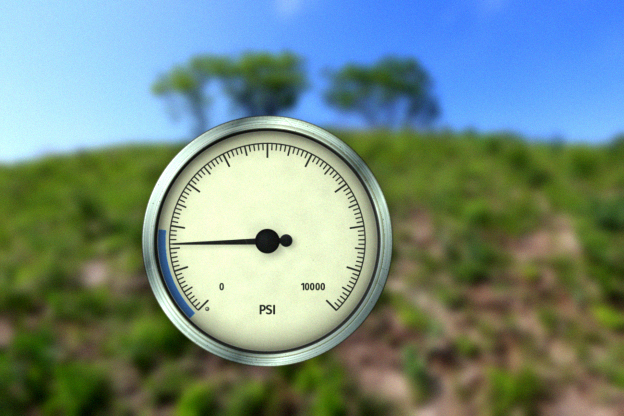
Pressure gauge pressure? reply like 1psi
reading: 1600psi
